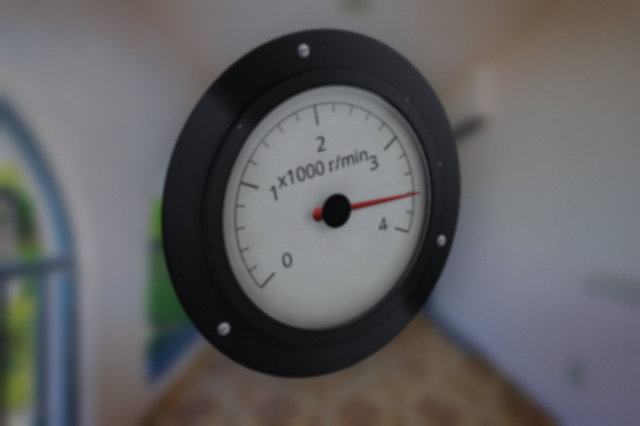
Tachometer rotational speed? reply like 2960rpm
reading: 3600rpm
